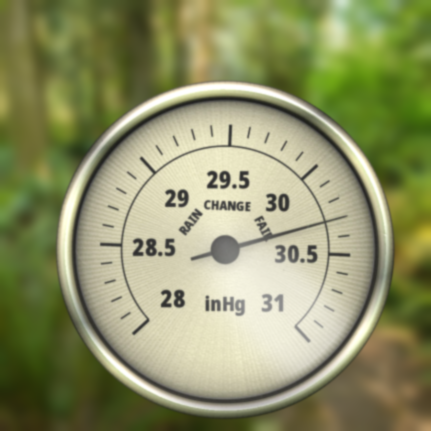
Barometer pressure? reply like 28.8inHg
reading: 30.3inHg
